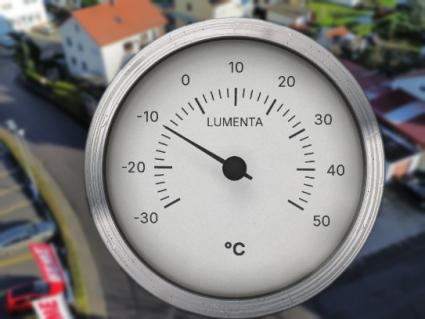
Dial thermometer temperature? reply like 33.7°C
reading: -10°C
